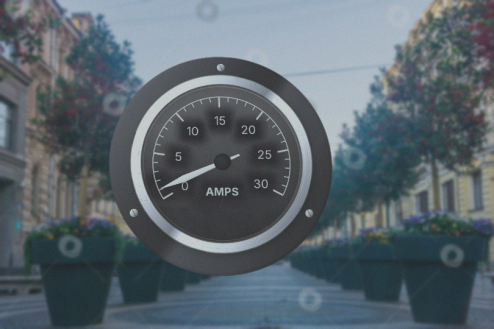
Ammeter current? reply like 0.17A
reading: 1A
